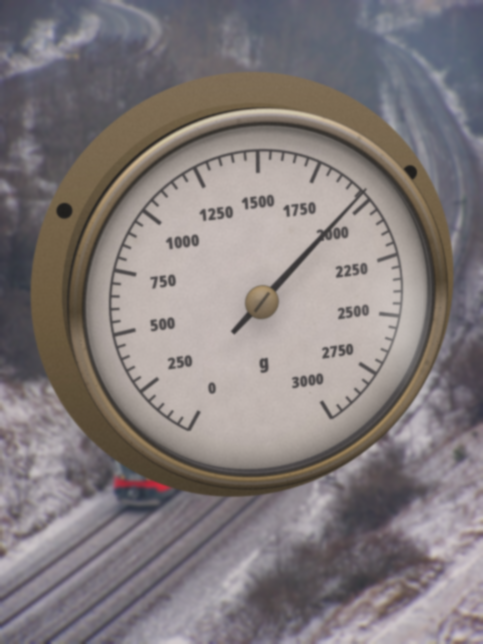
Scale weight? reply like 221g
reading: 1950g
